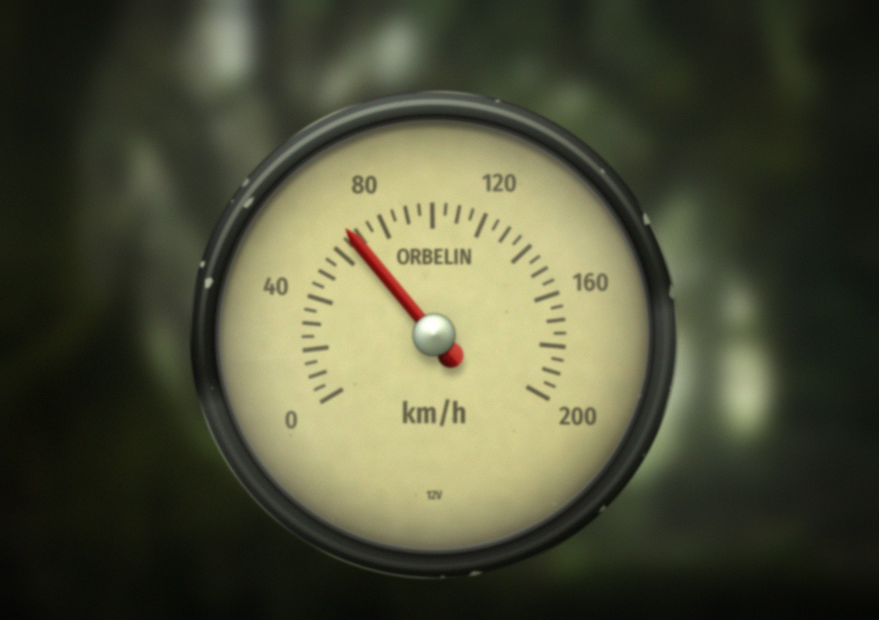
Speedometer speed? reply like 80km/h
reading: 67.5km/h
